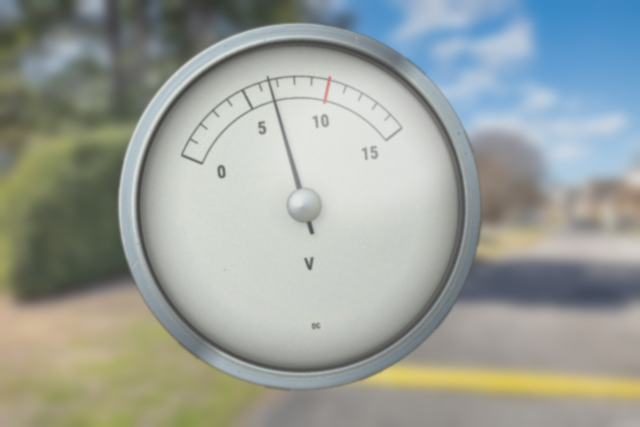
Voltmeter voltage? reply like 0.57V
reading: 6.5V
